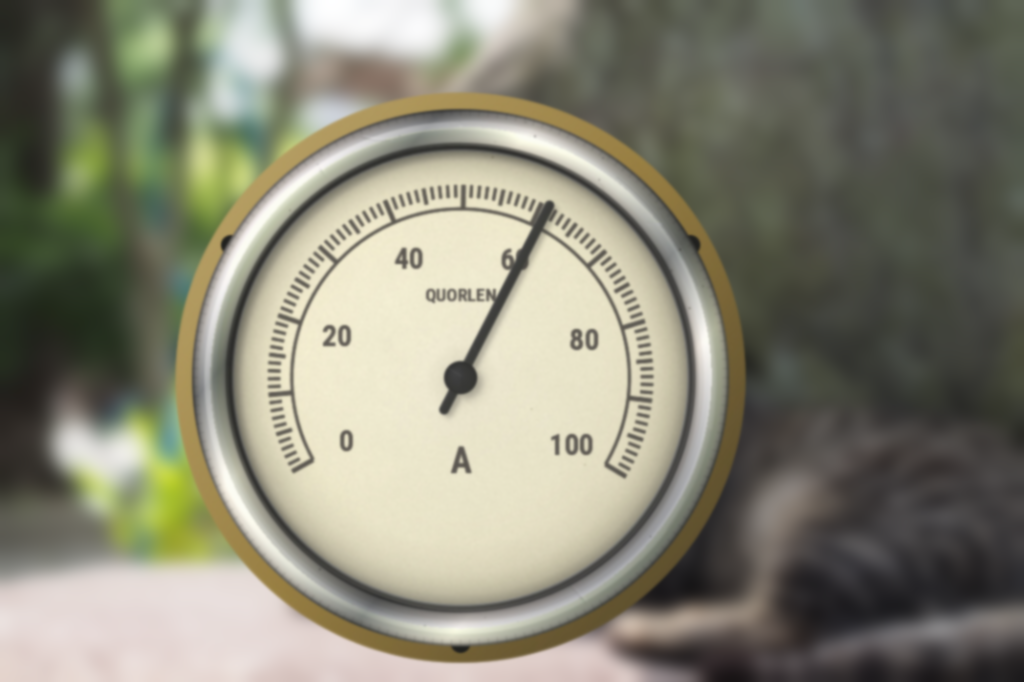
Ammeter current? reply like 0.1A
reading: 61A
